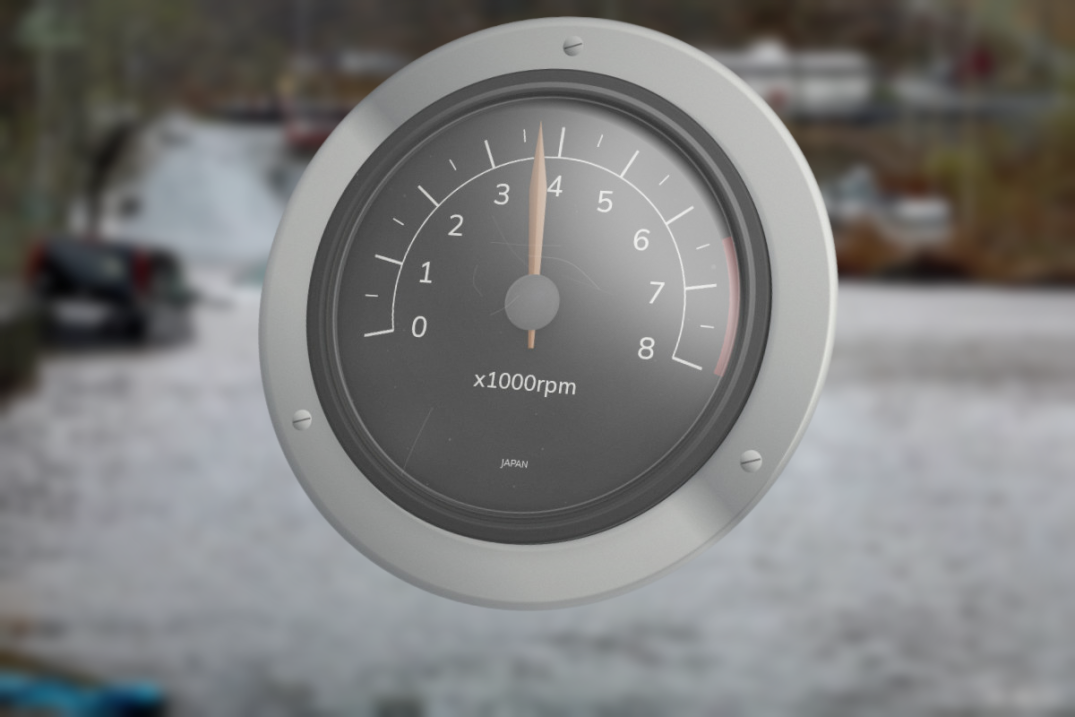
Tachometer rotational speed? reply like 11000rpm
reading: 3750rpm
